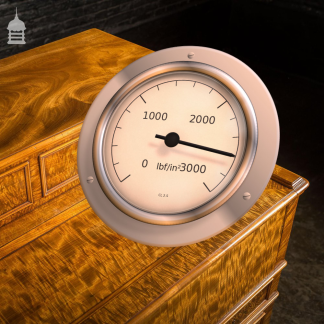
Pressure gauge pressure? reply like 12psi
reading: 2600psi
